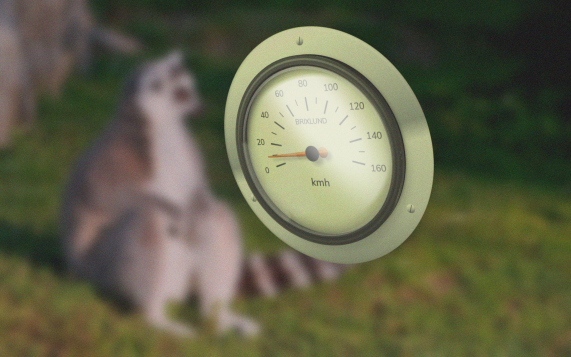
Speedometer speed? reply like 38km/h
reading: 10km/h
